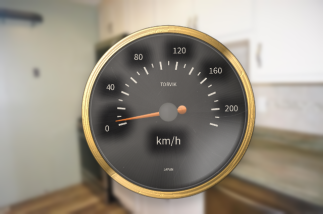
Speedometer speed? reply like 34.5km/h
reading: 5km/h
